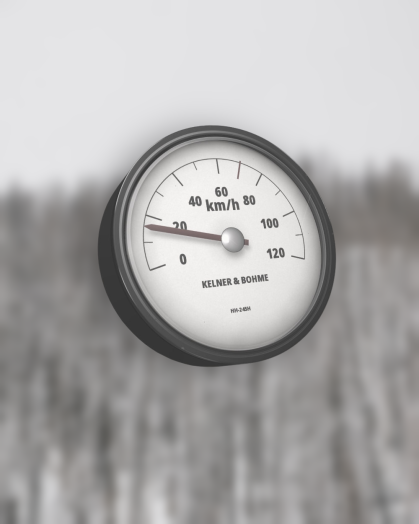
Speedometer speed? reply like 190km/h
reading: 15km/h
